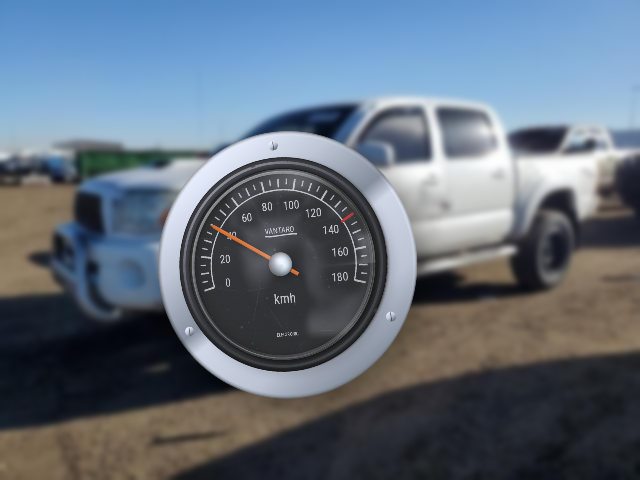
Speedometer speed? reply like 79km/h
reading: 40km/h
